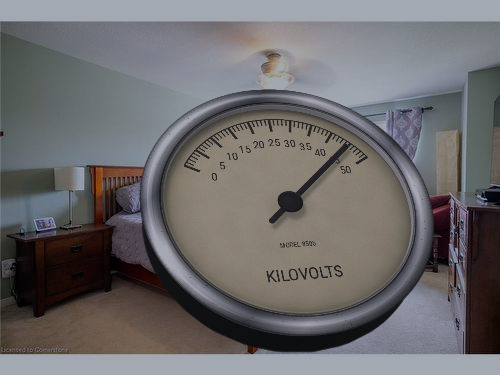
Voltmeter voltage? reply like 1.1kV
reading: 45kV
